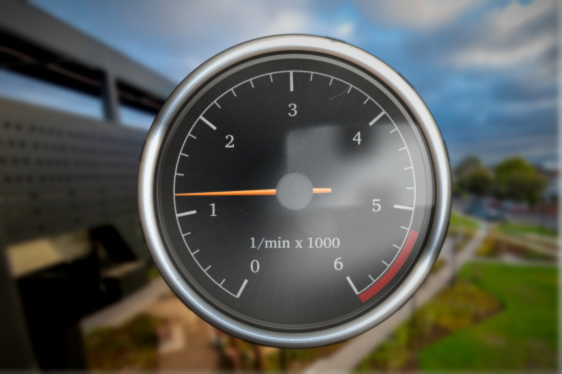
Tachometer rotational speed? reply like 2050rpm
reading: 1200rpm
